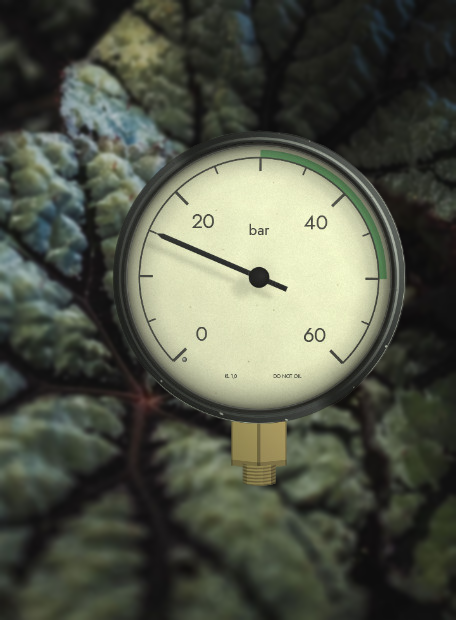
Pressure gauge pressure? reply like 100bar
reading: 15bar
